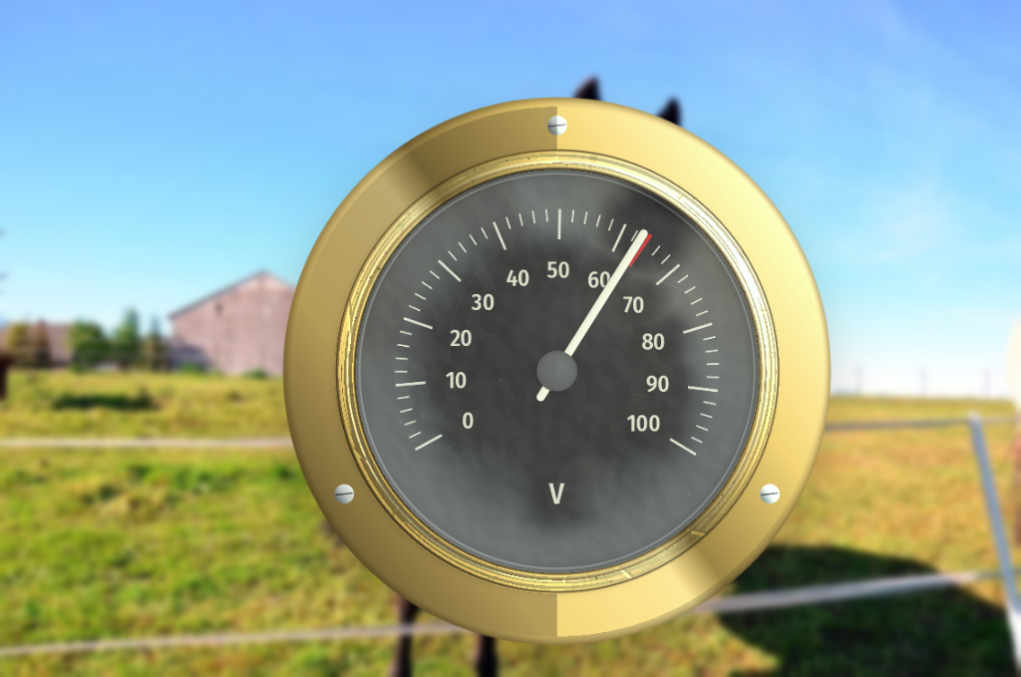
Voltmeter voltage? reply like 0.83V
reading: 63V
